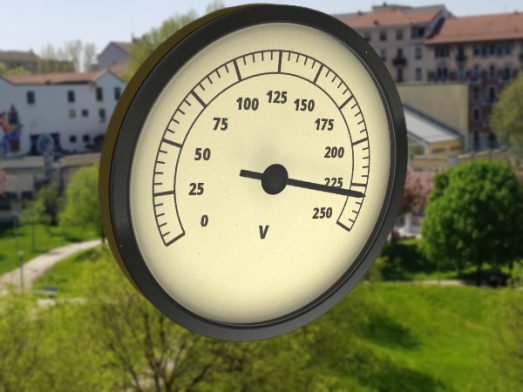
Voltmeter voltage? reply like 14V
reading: 230V
